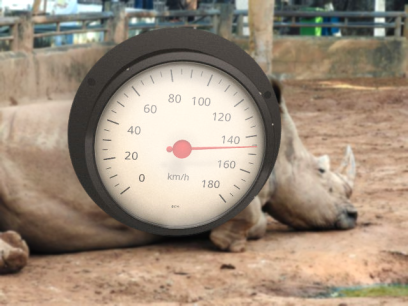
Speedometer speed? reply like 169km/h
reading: 145km/h
